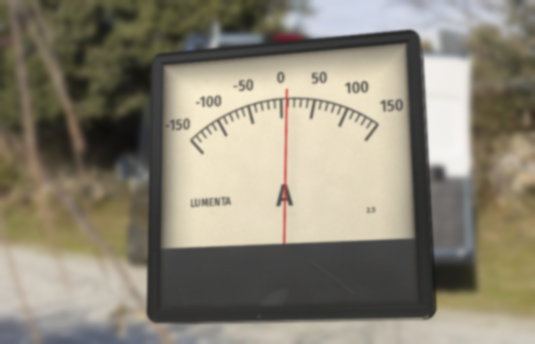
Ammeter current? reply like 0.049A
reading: 10A
